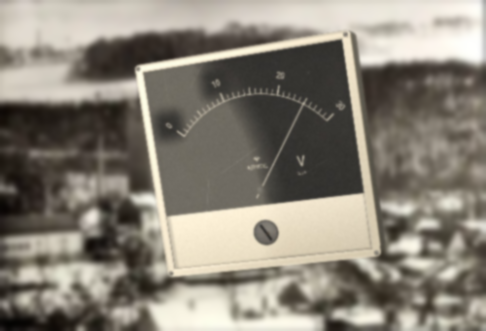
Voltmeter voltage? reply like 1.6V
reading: 25V
